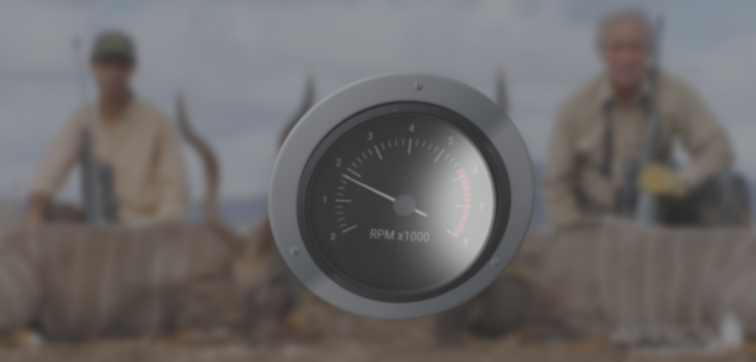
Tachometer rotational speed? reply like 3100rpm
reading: 1800rpm
